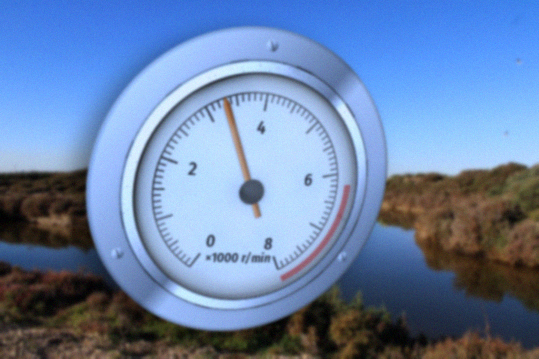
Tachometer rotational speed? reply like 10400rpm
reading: 3300rpm
